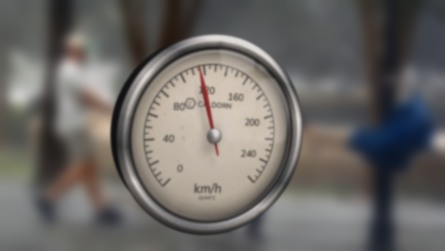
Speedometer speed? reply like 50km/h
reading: 115km/h
